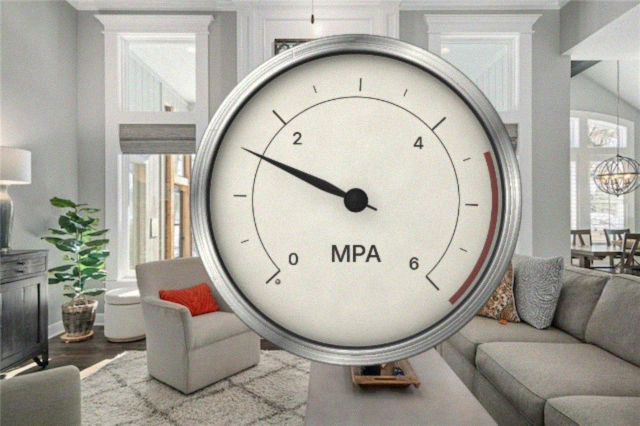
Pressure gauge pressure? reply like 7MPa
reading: 1.5MPa
